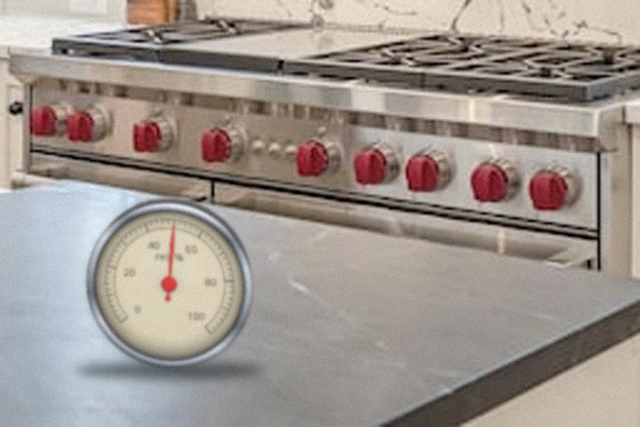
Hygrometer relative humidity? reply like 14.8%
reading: 50%
